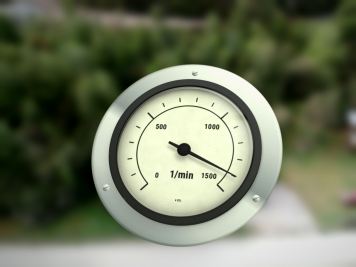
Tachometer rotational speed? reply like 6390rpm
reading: 1400rpm
